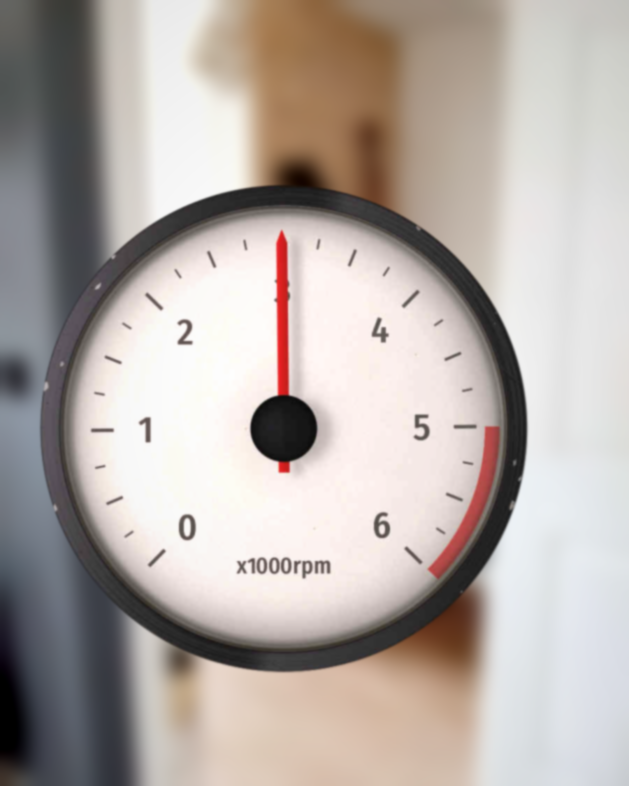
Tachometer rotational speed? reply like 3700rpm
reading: 3000rpm
